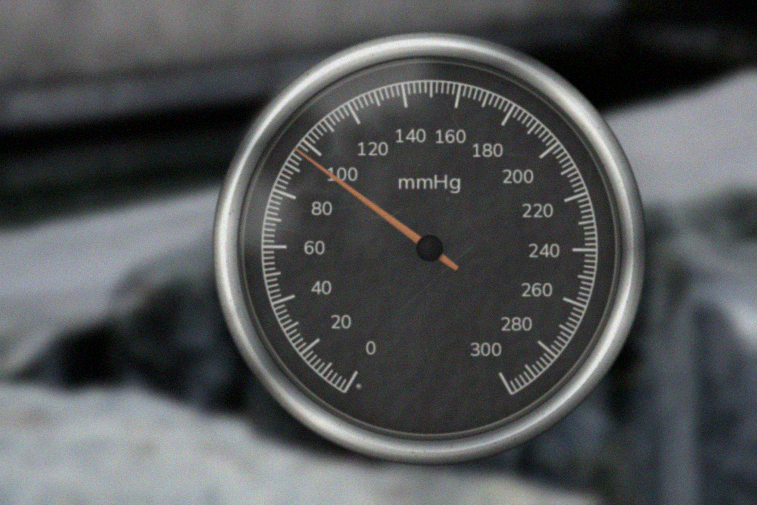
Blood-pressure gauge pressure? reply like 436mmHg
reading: 96mmHg
